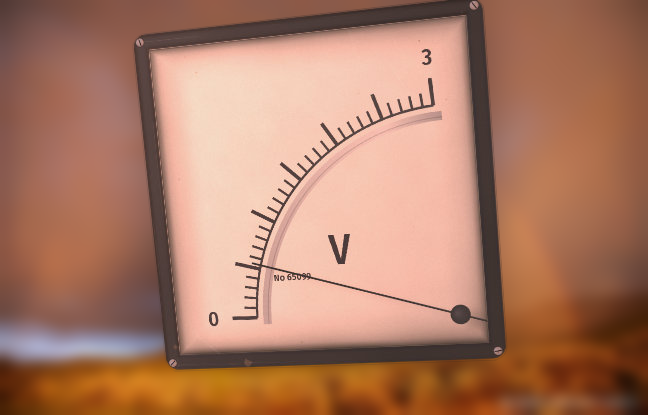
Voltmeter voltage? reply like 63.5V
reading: 0.55V
